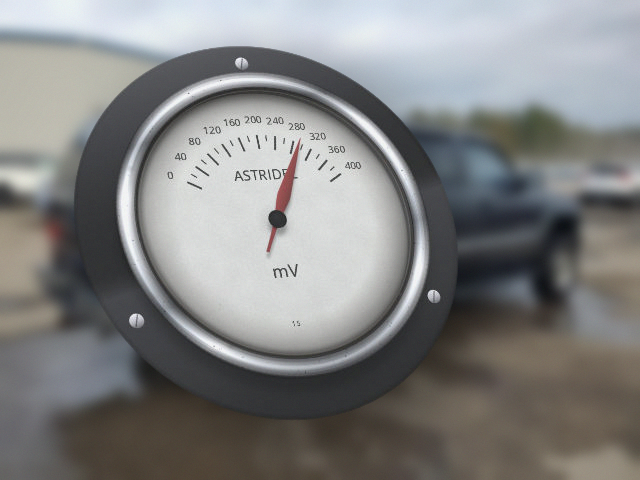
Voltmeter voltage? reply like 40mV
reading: 290mV
